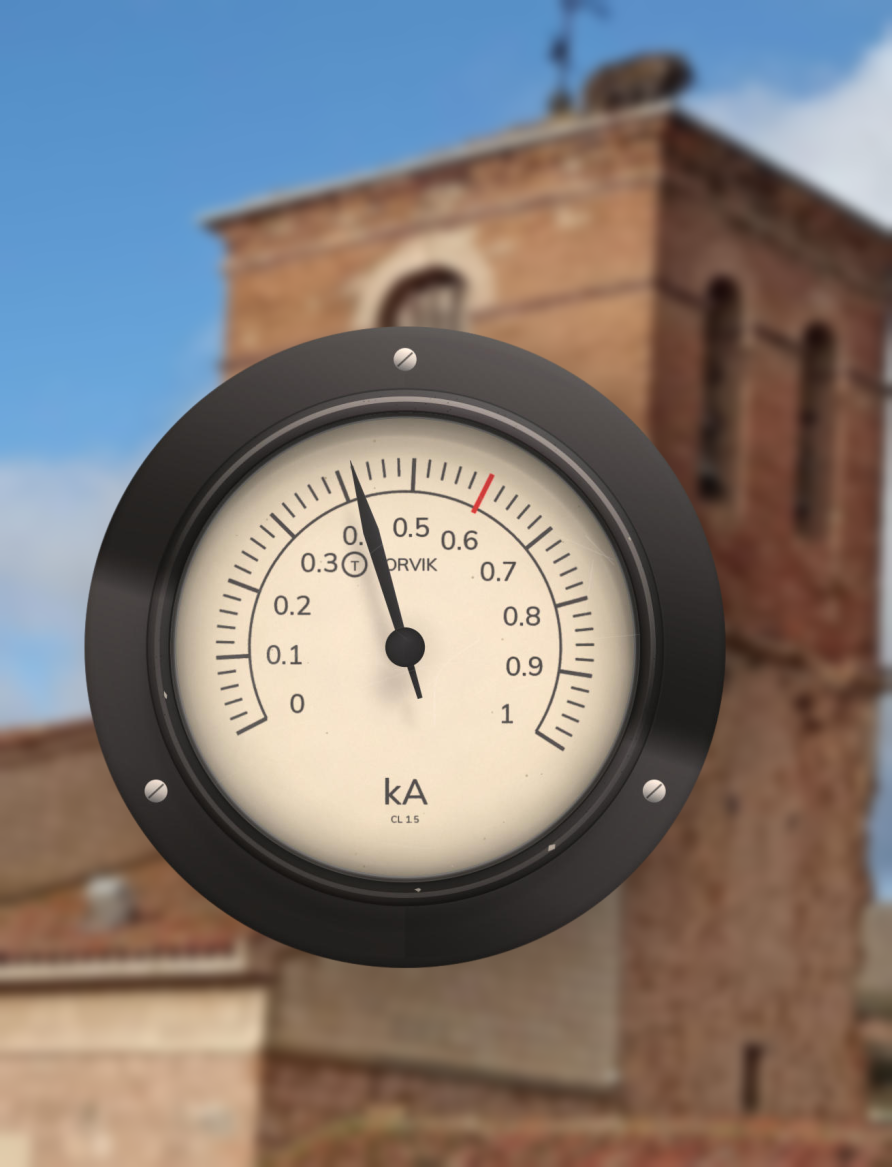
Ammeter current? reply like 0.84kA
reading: 0.42kA
